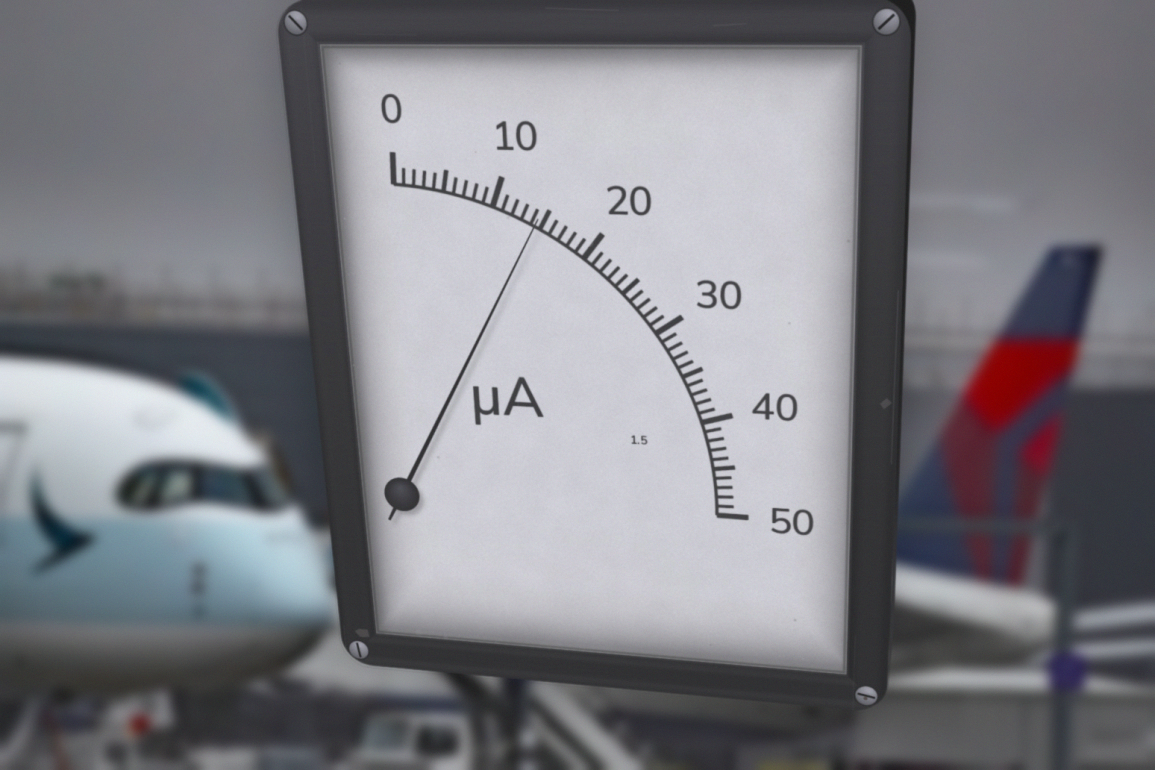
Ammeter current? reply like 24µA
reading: 14.5µA
